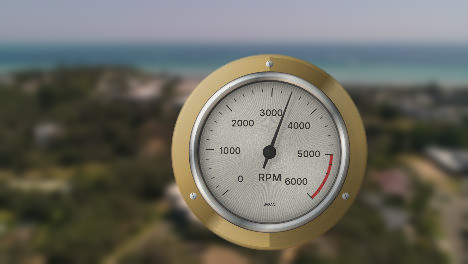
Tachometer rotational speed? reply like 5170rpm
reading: 3400rpm
